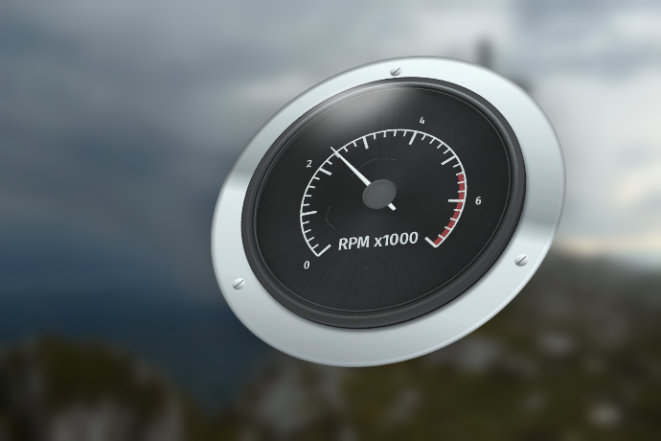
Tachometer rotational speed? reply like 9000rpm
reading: 2400rpm
